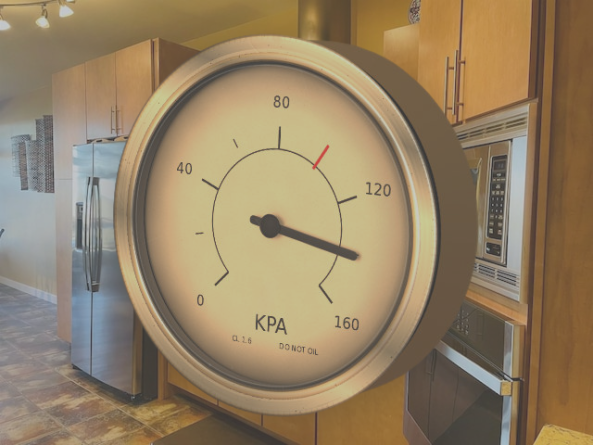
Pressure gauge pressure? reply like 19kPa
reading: 140kPa
